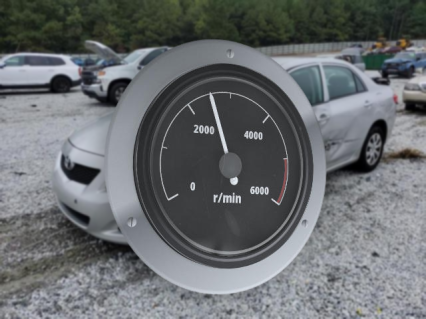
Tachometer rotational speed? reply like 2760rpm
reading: 2500rpm
